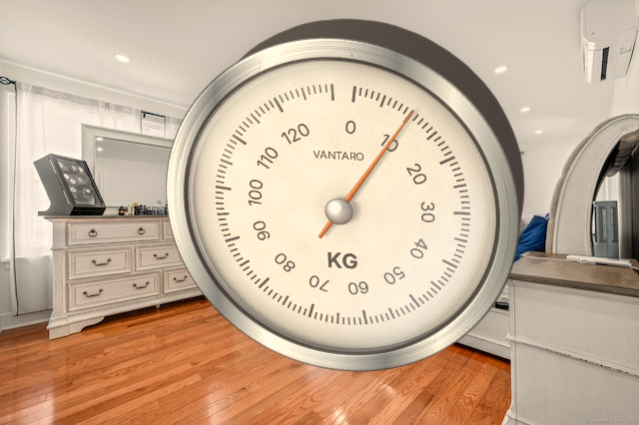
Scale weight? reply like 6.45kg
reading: 10kg
